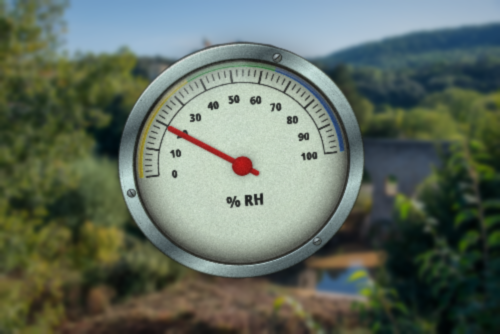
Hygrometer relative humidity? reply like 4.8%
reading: 20%
